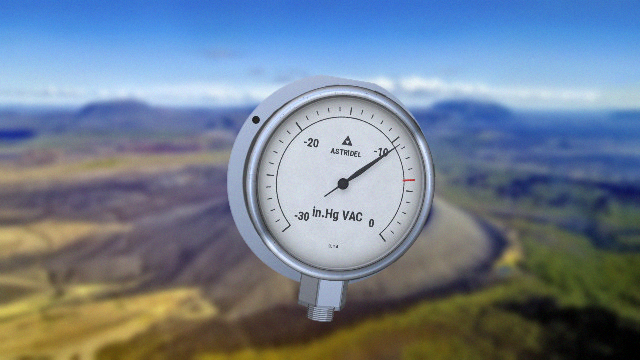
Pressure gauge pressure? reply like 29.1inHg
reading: -9.5inHg
